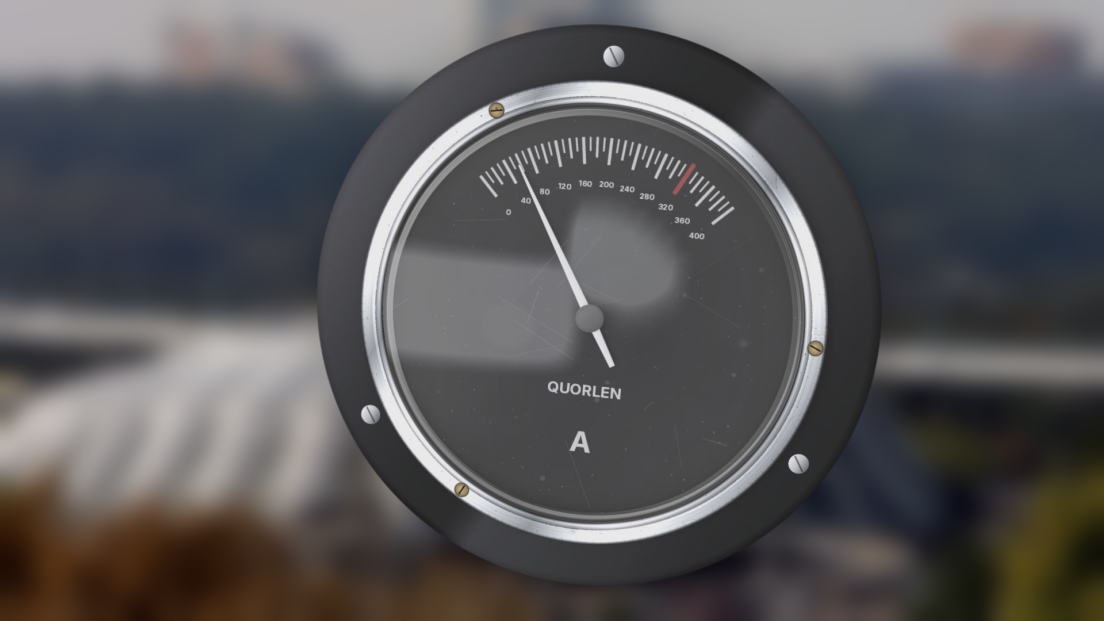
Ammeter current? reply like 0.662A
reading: 60A
